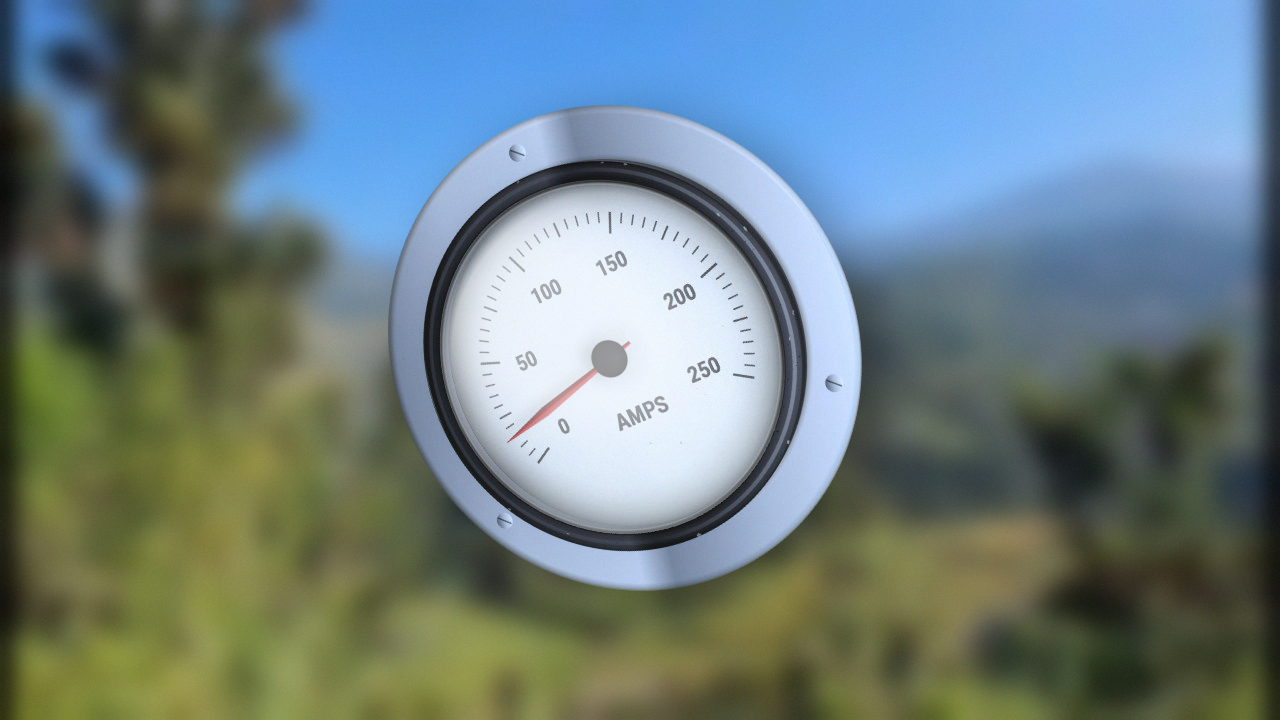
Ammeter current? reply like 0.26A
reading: 15A
